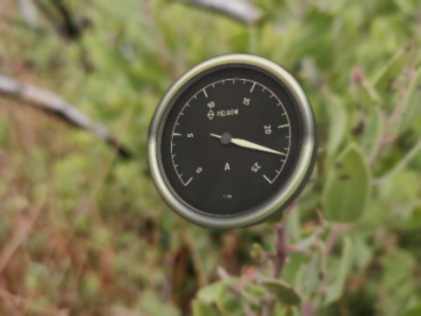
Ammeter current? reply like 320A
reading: 22.5A
